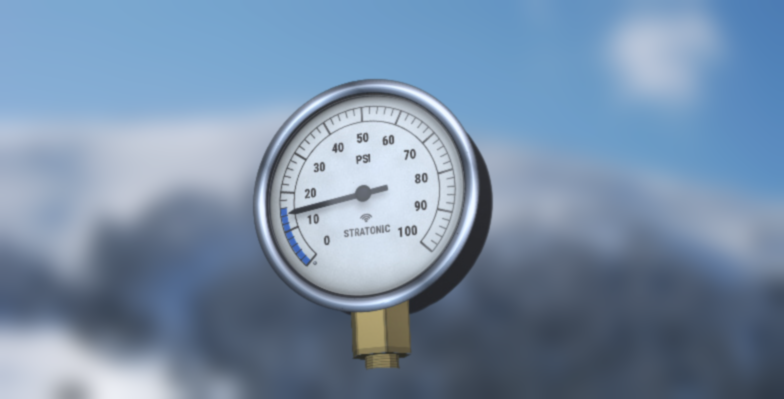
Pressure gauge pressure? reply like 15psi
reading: 14psi
